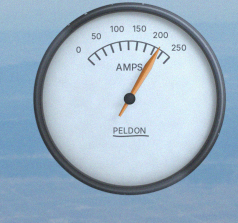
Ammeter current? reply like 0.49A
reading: 212.5A
